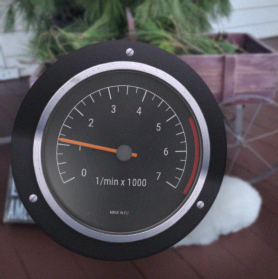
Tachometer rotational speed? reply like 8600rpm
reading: 1125rpm
